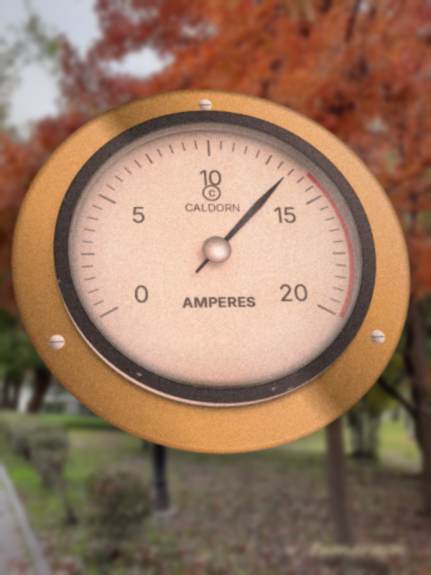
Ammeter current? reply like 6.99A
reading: 13.5A
